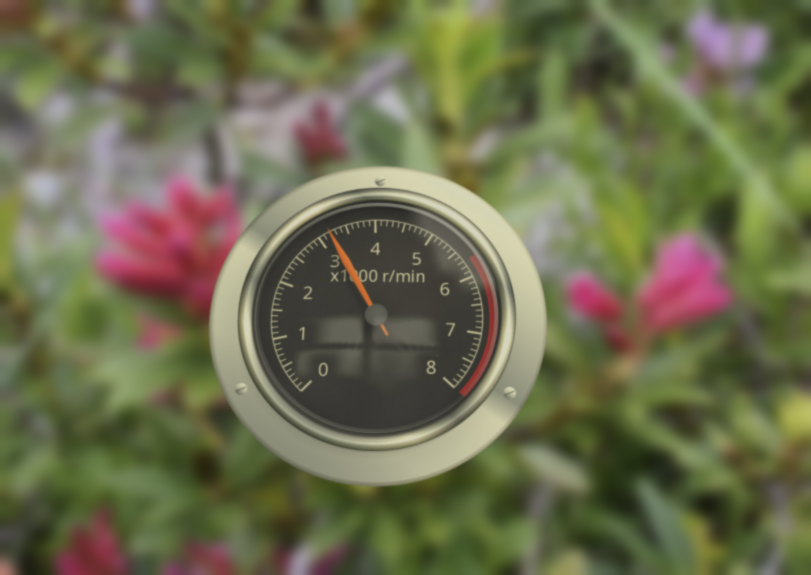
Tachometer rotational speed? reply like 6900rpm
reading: 3200rpm
